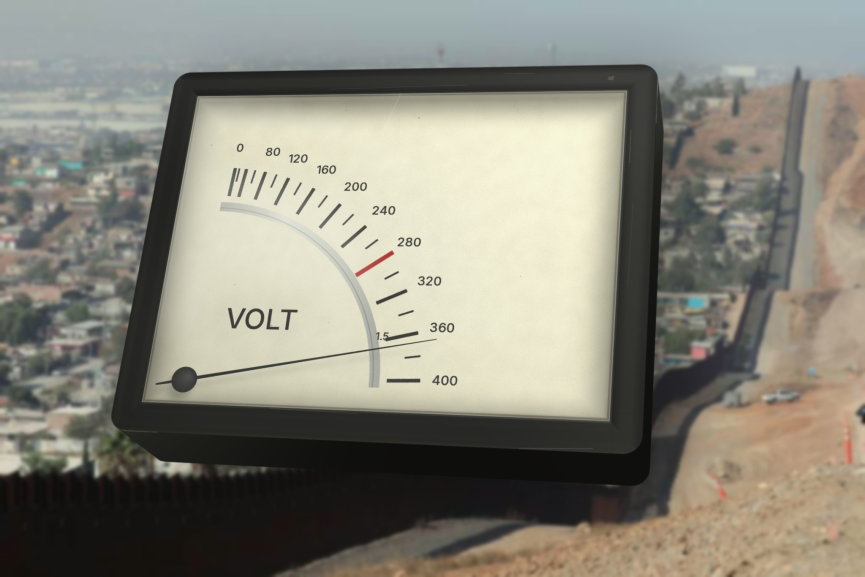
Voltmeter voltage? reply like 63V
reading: 370V
